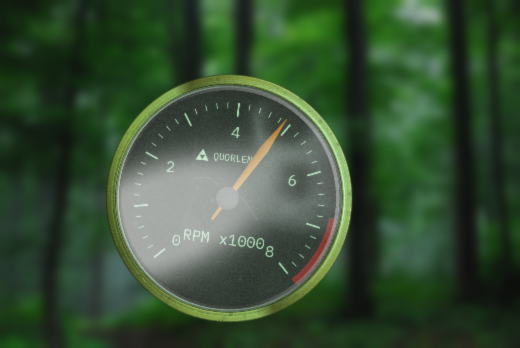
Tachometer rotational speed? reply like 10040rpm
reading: 4900rpm
